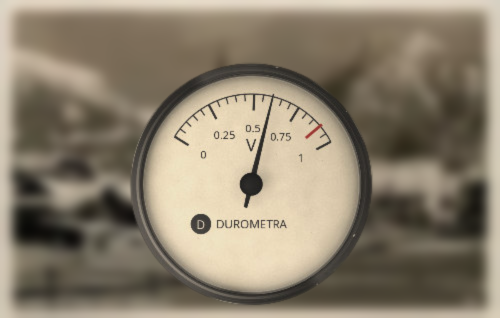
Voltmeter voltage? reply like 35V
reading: 0.6V
